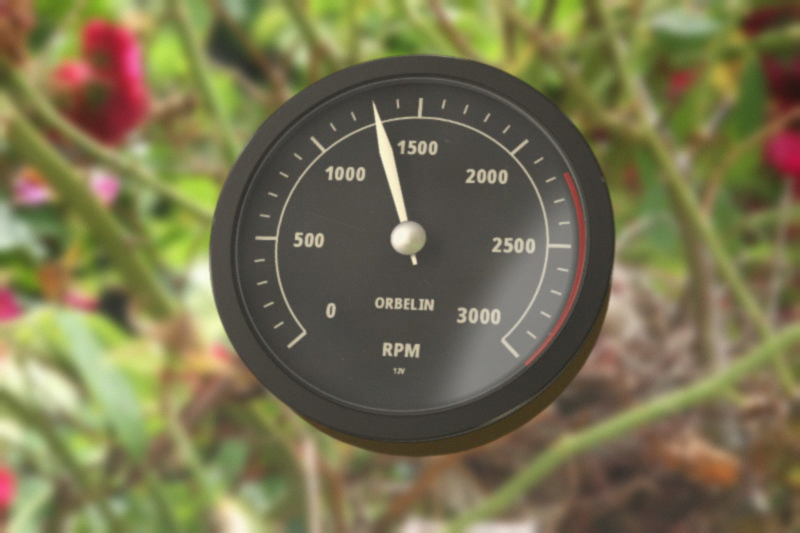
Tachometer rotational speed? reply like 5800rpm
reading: 1300rpm
